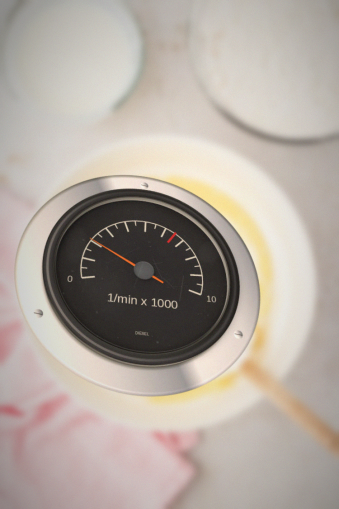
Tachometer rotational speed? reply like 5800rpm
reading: 2000rpm
